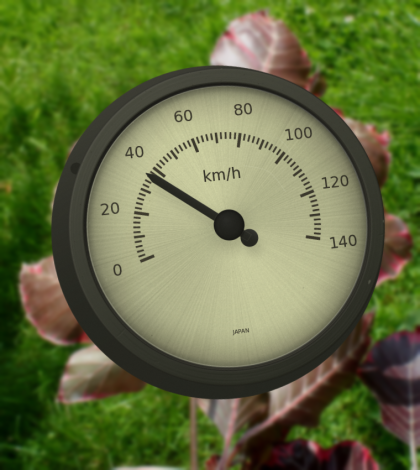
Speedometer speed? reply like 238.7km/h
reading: 36km/h
